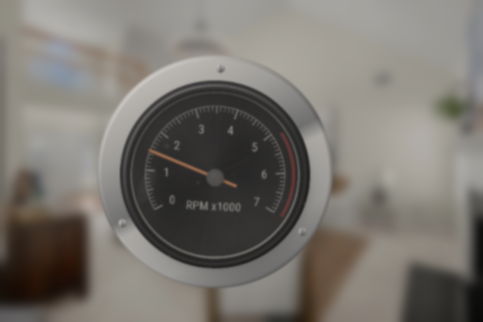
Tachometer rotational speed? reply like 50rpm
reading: 1500rpm
